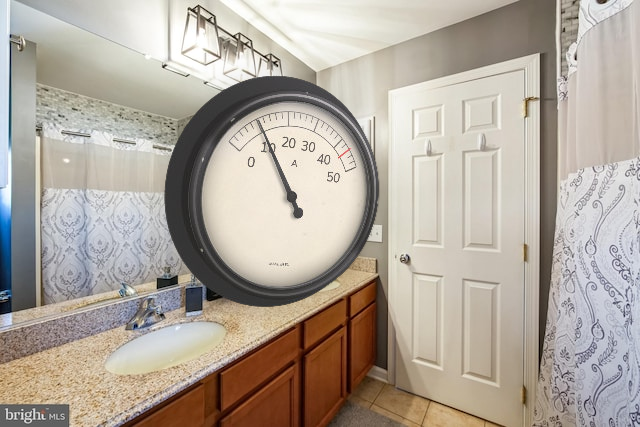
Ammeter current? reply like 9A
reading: 10A
